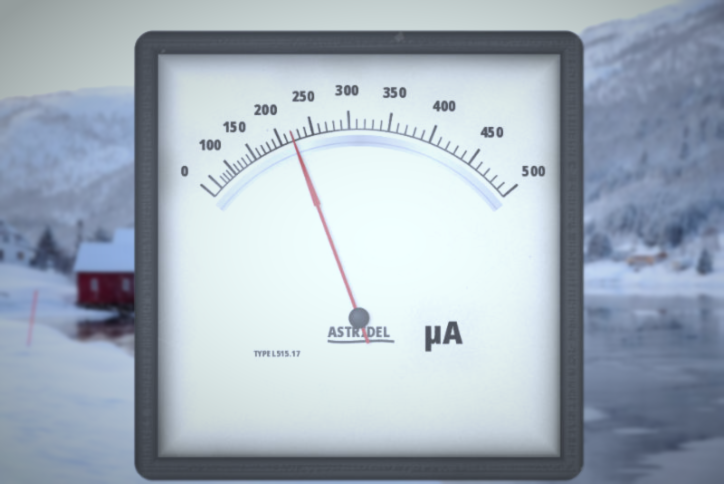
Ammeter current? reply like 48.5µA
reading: 220µA
